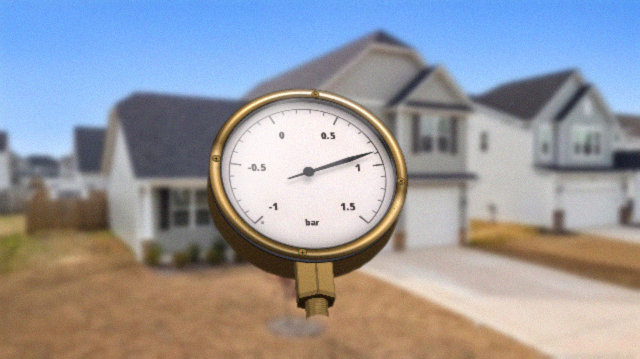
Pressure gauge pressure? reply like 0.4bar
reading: 0.9bar
